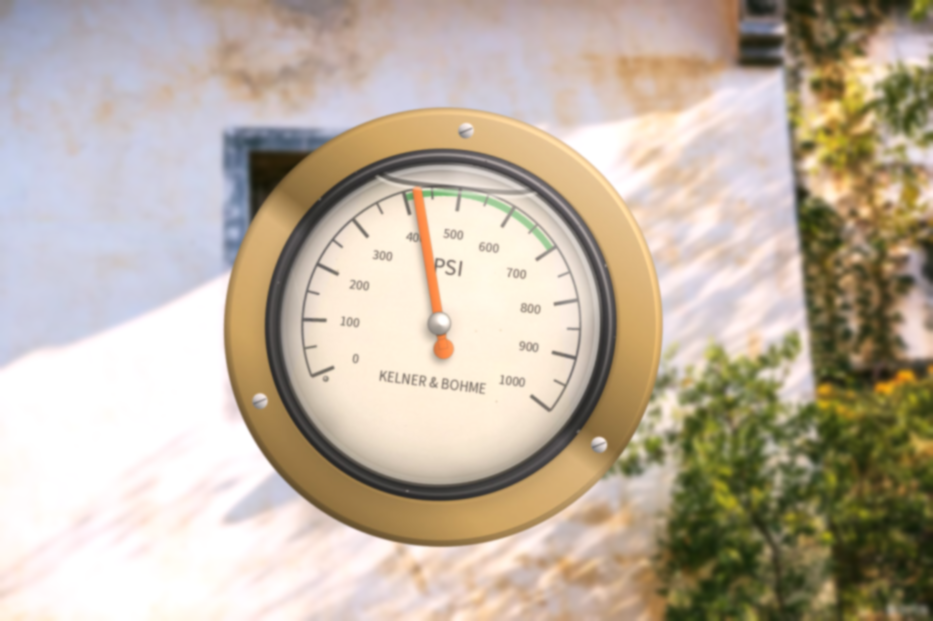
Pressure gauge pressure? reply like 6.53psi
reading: 425psi
